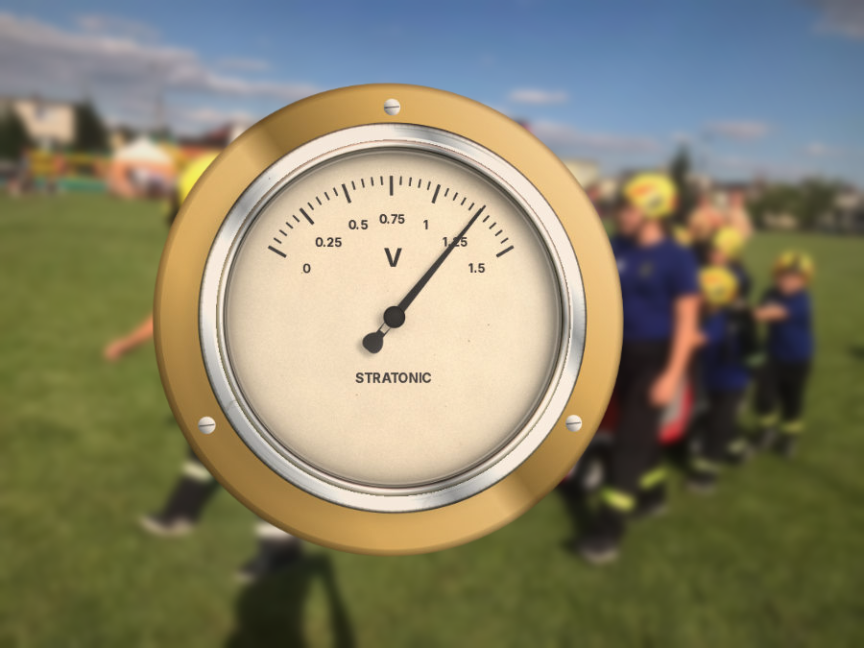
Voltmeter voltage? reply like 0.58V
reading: 1.25V
